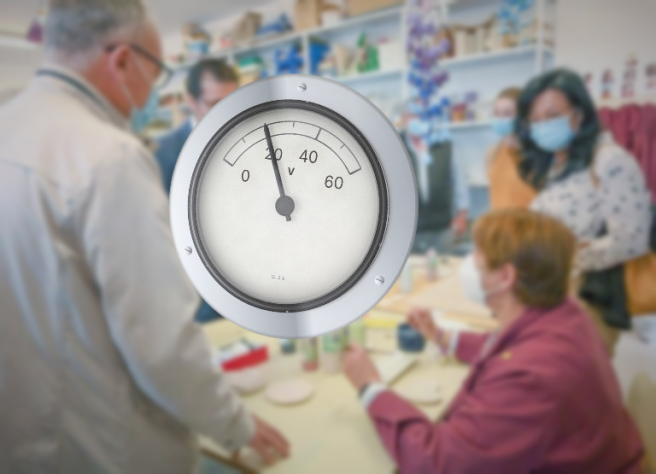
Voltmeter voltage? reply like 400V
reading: 20V
